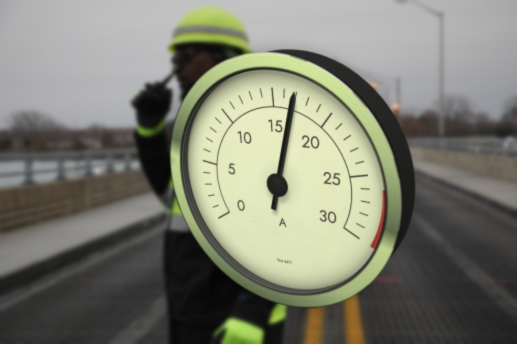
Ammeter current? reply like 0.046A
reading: 17A
